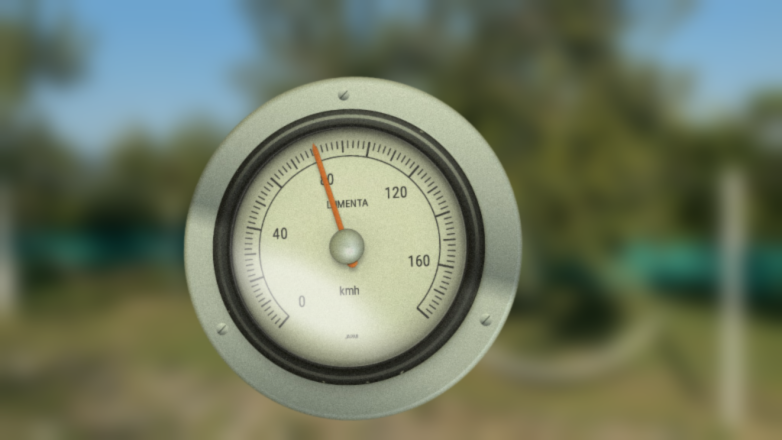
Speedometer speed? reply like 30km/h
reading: 80km/h
